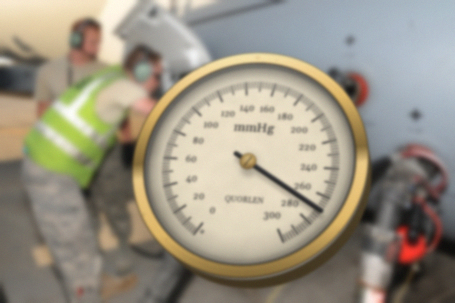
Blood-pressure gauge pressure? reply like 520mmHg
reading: 270mmHg
